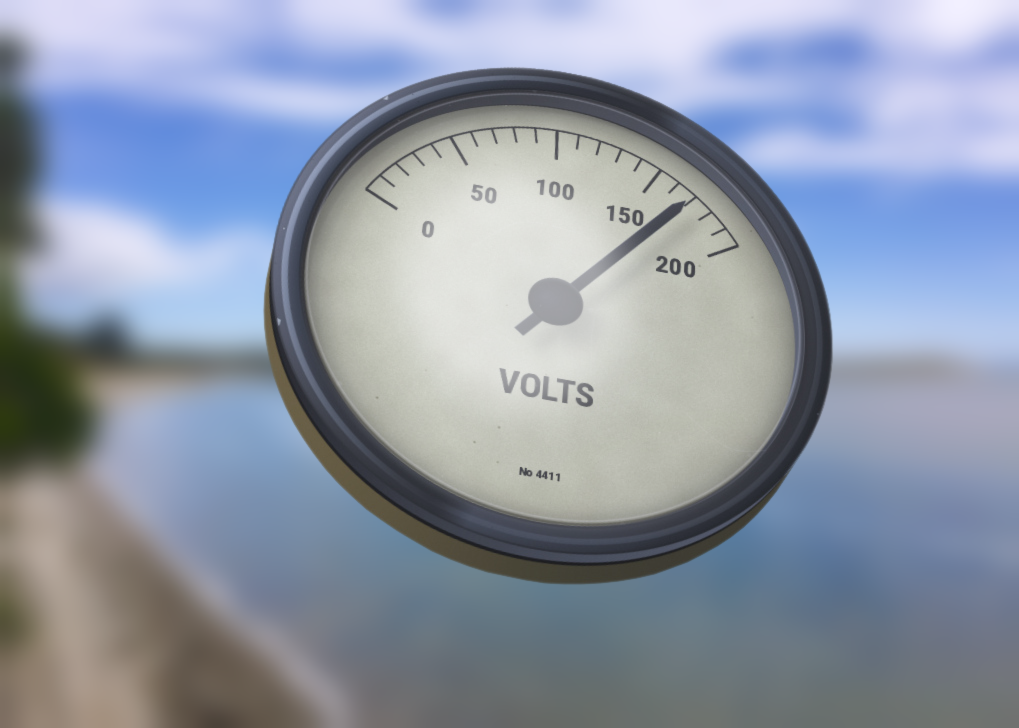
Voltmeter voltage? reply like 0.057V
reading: 170V
